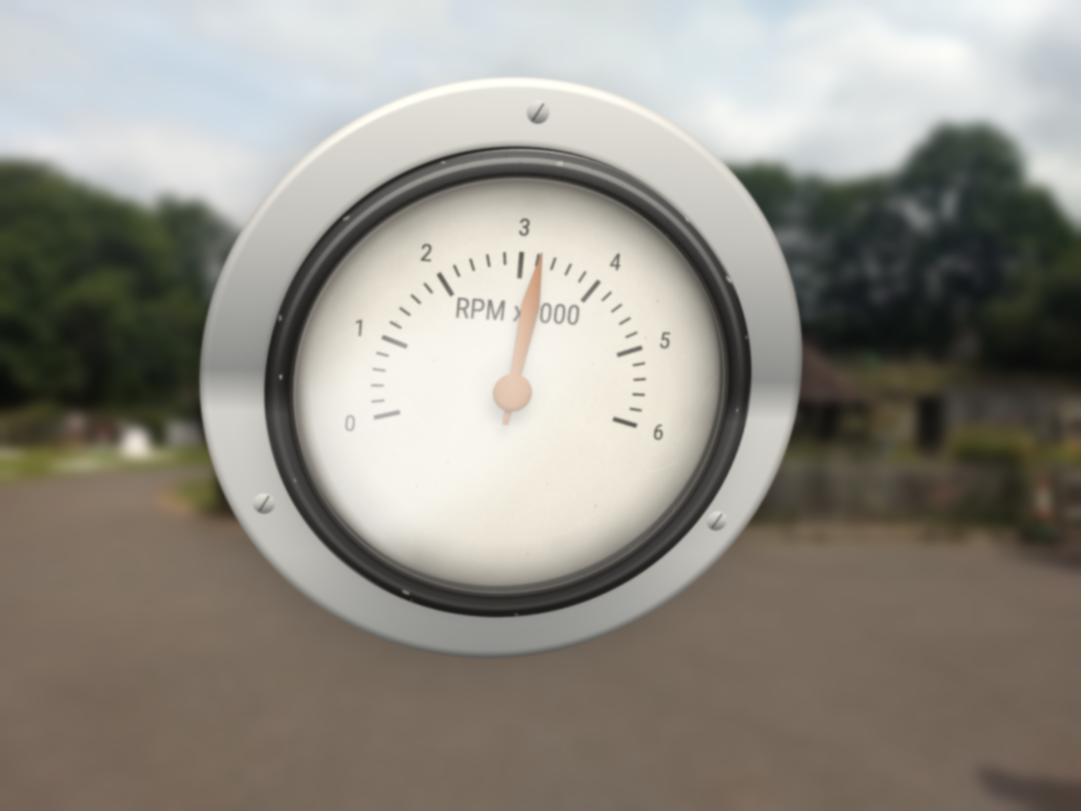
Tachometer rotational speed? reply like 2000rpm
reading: 3200rpm
